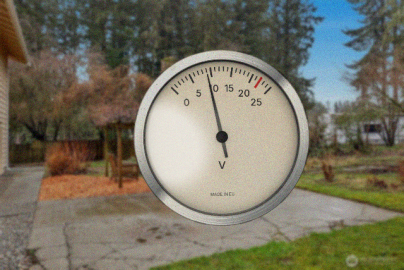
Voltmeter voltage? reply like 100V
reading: 9V
